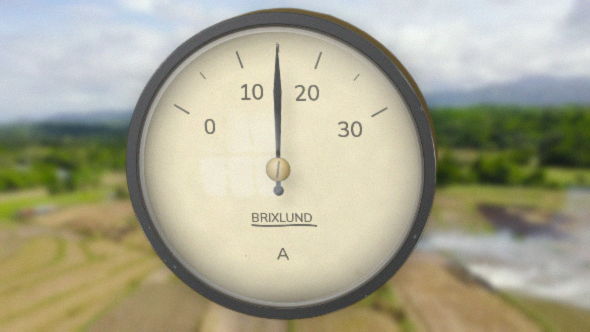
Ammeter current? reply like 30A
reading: 15A
